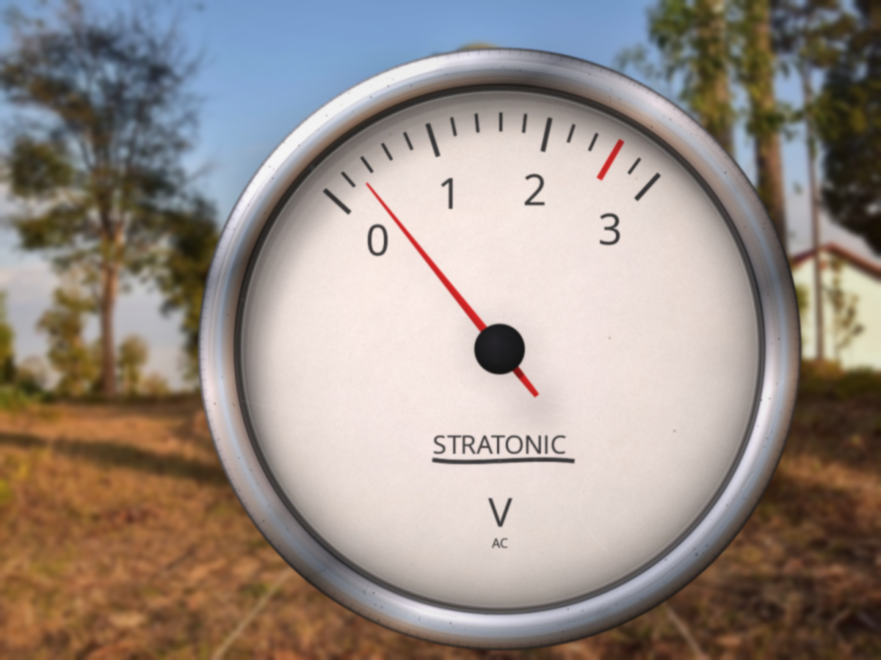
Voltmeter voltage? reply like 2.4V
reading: 0.3V
